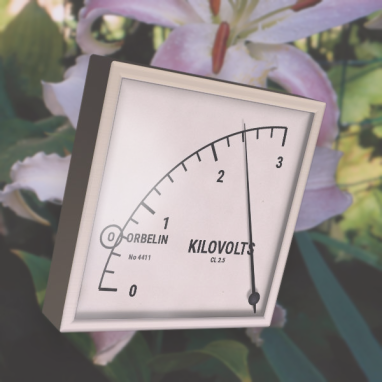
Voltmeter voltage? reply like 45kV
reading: 2.4kV
